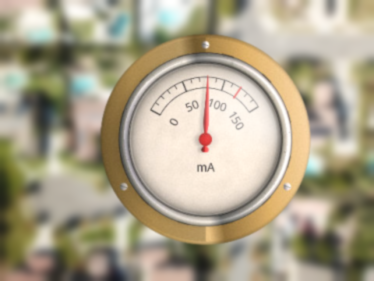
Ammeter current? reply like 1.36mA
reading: 80mA
